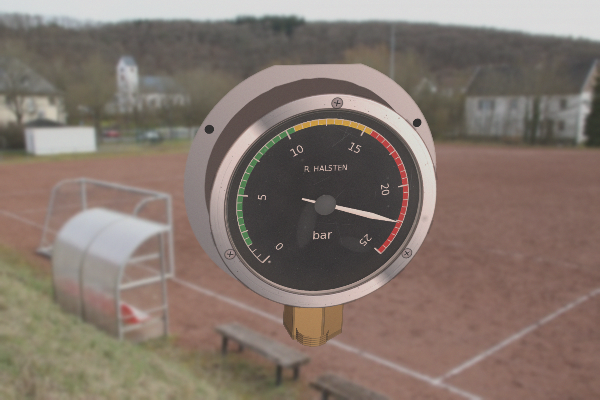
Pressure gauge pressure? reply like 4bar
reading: 22.5bar
